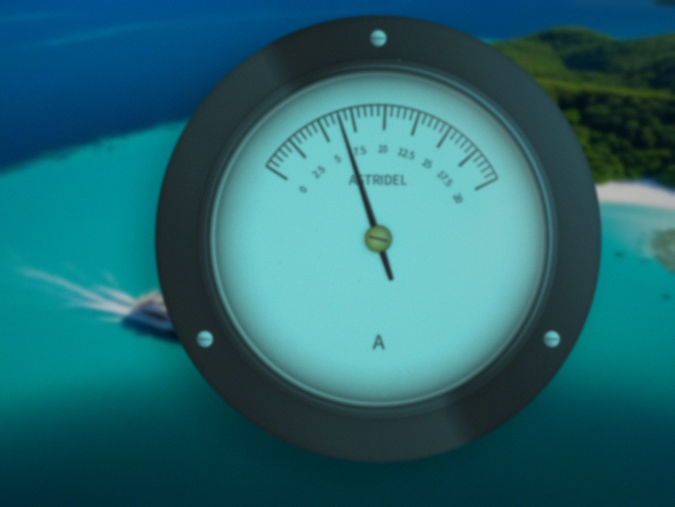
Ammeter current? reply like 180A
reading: 6.5A
